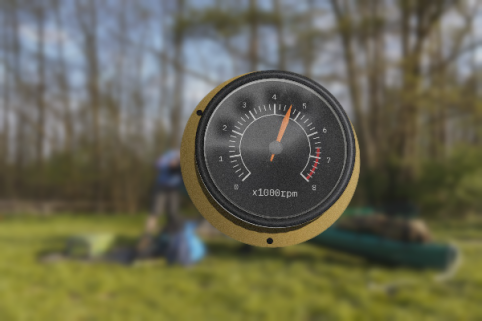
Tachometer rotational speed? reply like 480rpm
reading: 4600rpm
